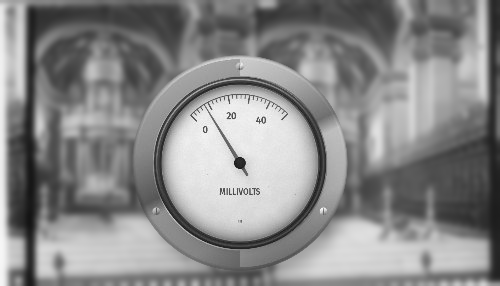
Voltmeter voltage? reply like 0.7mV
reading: 8mV
